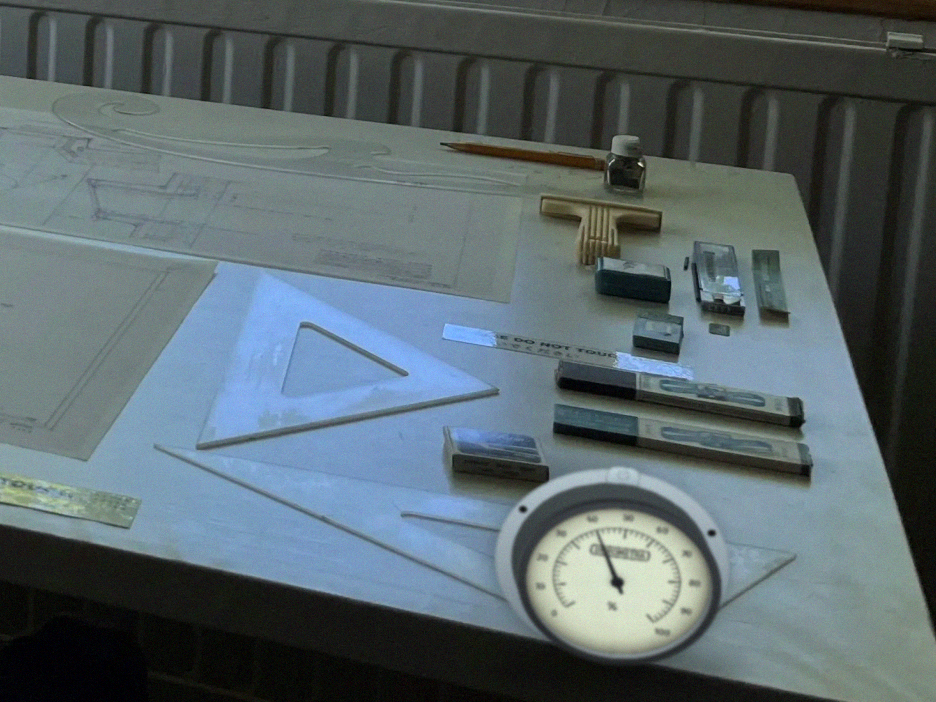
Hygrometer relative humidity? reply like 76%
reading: 40%
